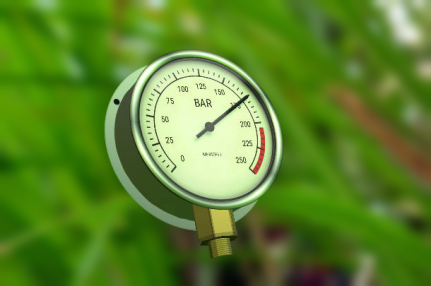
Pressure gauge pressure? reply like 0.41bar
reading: 175bar
